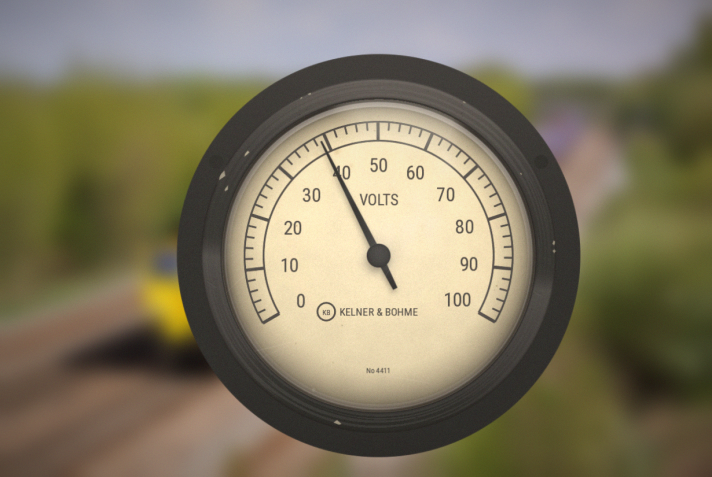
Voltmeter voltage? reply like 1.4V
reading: 39V
